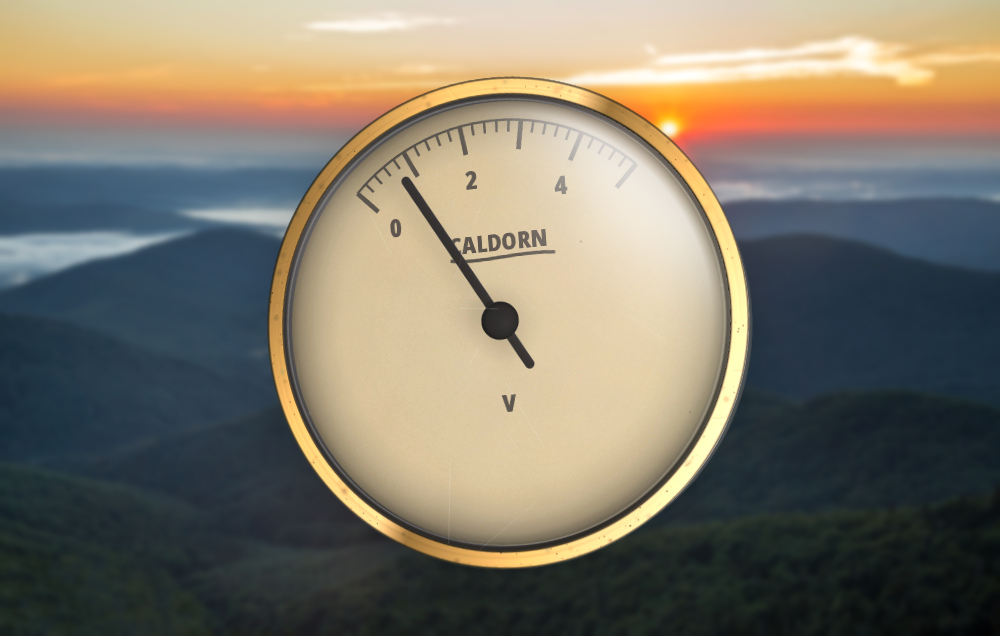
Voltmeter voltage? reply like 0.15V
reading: 0.8V
